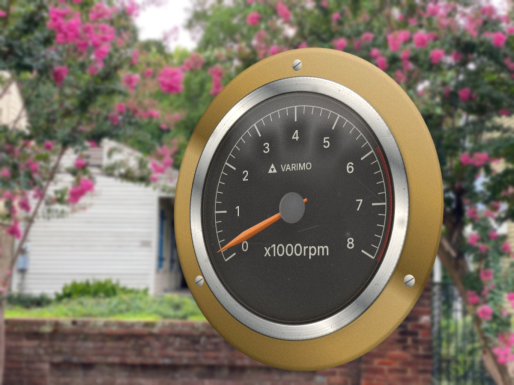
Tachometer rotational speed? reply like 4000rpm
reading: 200rpm
